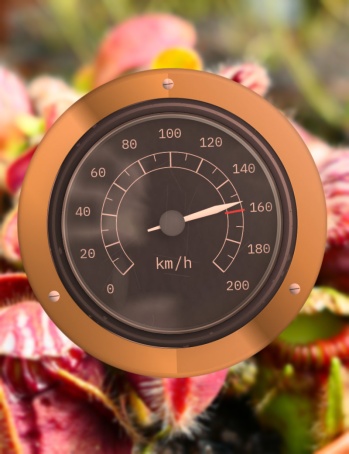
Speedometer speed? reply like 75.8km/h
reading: 155km/h
